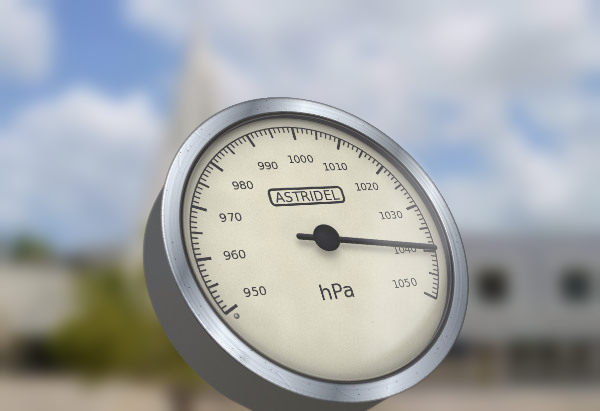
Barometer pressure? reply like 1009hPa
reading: 1040hPa
